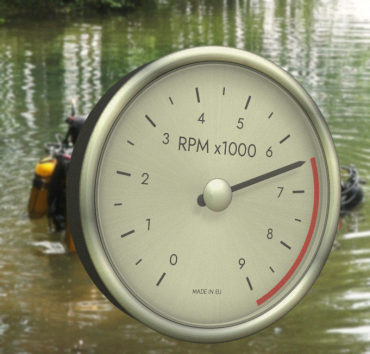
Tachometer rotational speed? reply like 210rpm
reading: 6500rpm
